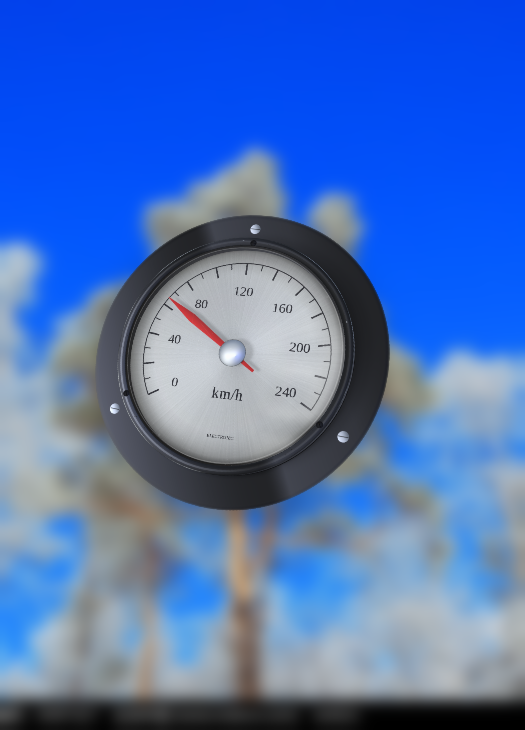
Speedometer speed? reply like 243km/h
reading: 65km/h
